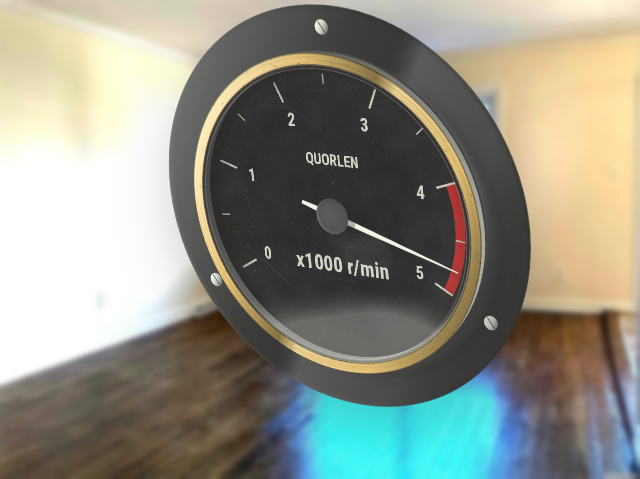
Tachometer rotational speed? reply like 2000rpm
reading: 4750rpm
